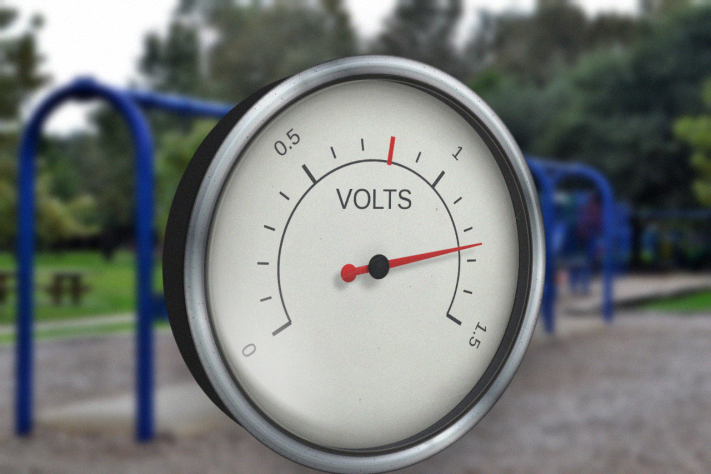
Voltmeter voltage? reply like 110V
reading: 1.25V
